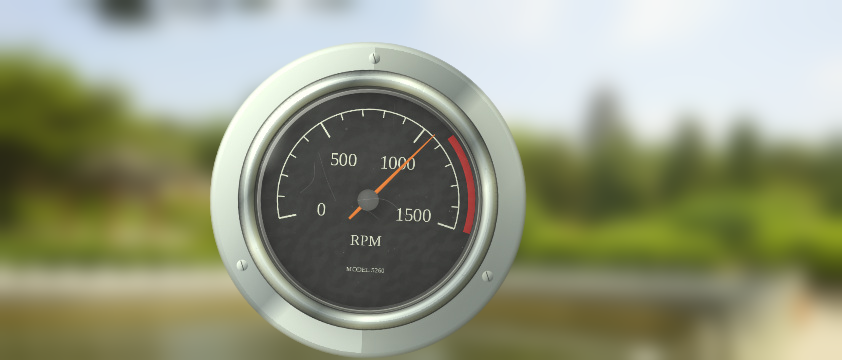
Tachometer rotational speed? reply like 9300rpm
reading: 1050rpm
